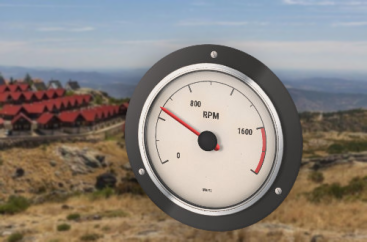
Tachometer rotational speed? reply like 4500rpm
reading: 500rpm
